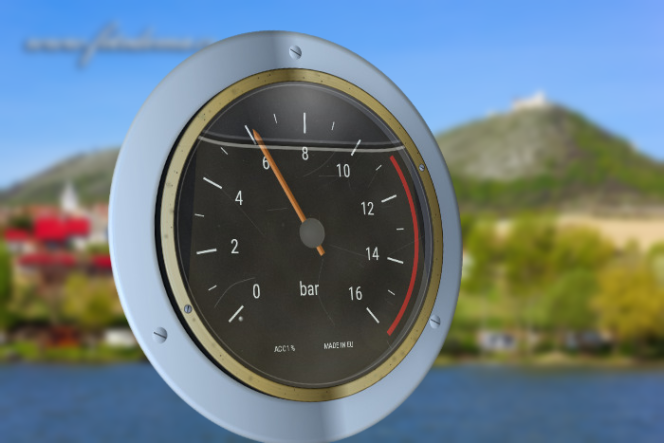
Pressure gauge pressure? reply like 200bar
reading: 6bar
